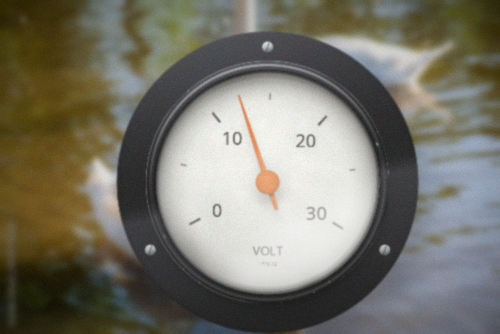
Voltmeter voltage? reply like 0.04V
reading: 12.5V
